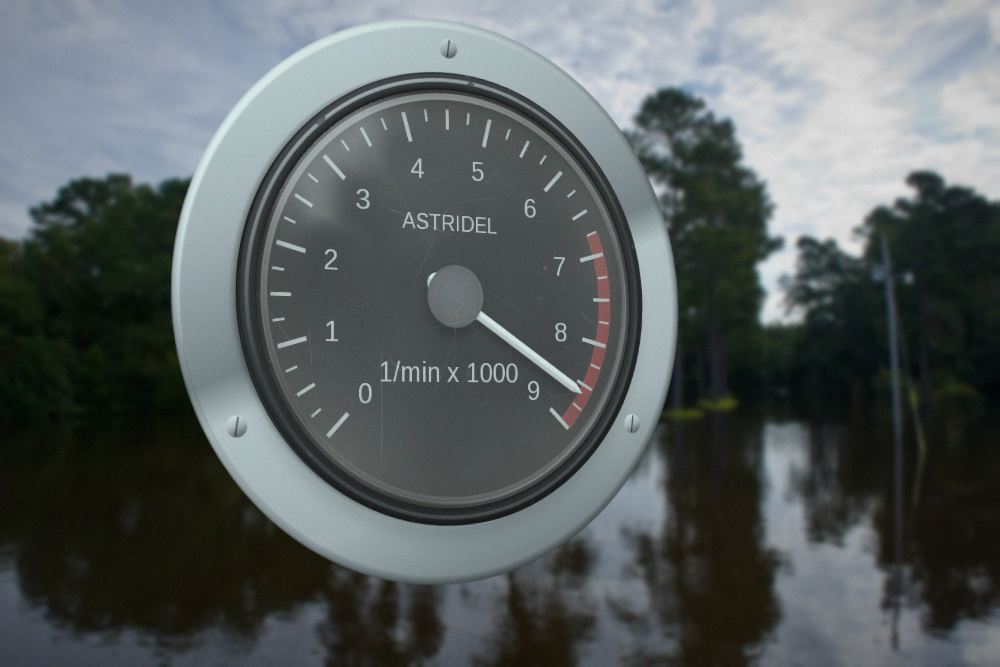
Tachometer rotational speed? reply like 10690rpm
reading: 8625rpm
